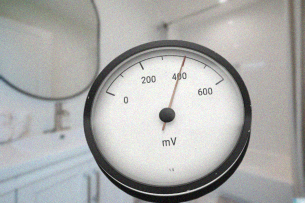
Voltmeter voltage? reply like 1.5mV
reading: 400mV
